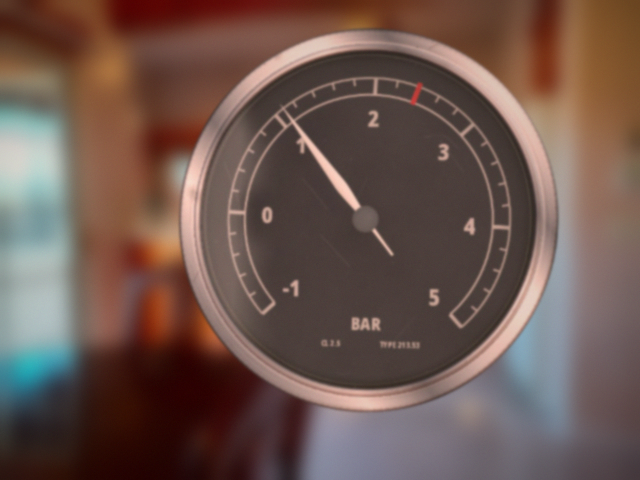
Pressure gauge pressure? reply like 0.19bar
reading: 1.1bar
